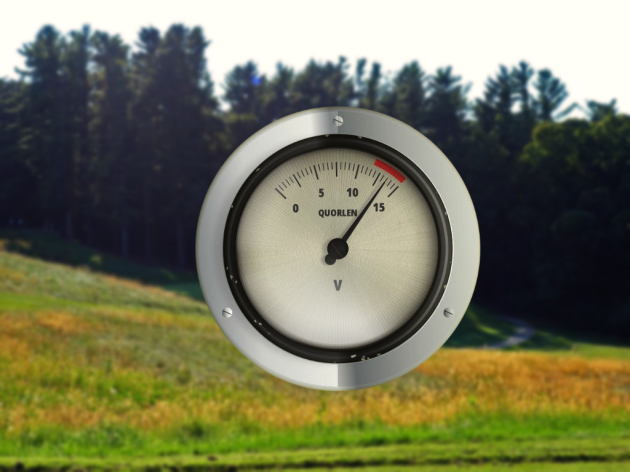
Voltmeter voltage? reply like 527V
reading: 13.5V
